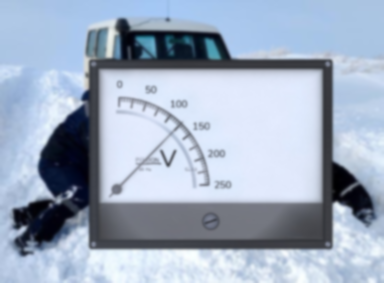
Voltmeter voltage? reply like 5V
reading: 125V
